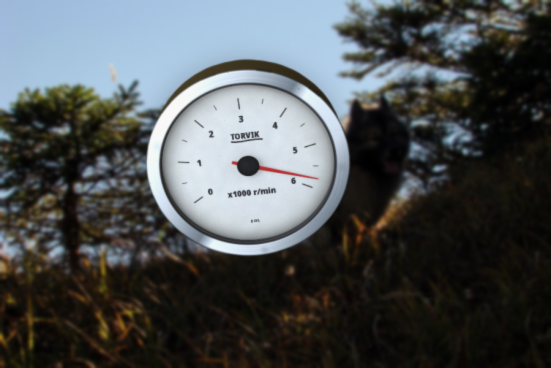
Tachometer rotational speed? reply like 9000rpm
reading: 5750rpm
